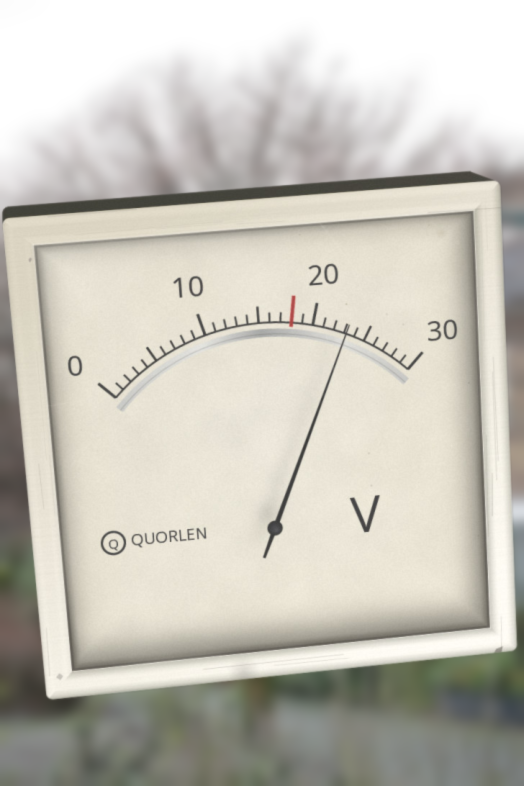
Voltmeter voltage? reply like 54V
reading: 23V
